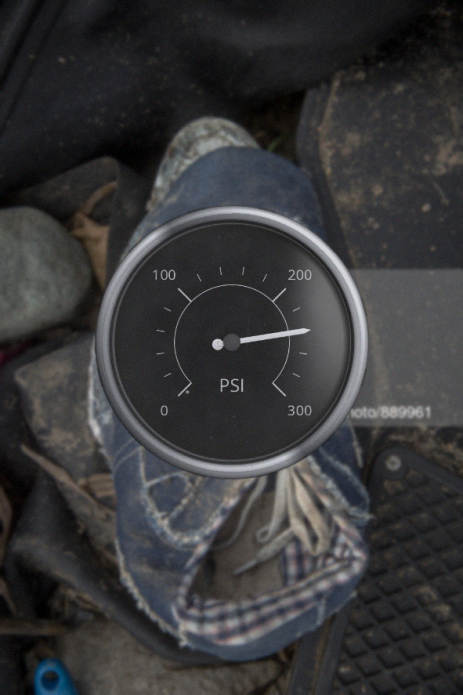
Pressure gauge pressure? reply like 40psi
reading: 240psi
